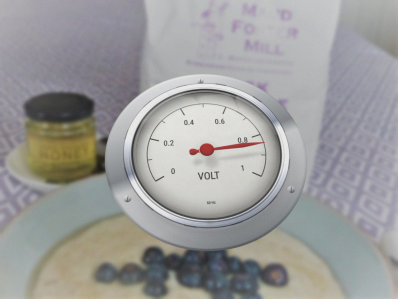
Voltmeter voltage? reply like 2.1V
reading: 0.85V
